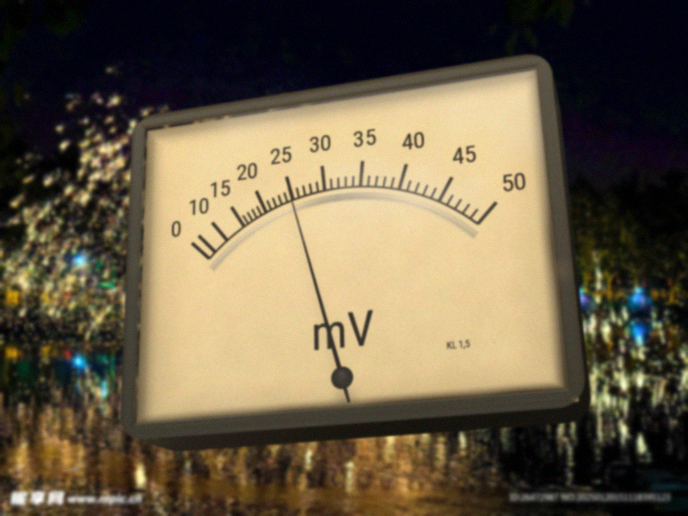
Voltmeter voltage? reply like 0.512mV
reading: 25mV
